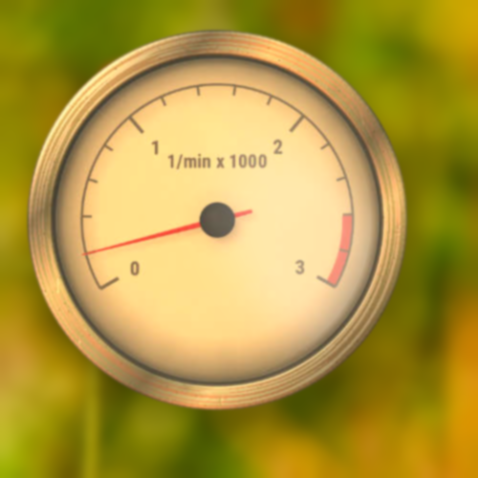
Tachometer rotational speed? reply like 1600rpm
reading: 200rpm
